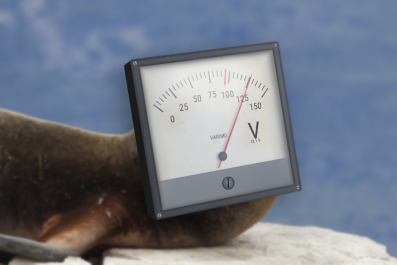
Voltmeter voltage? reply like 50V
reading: 125V
